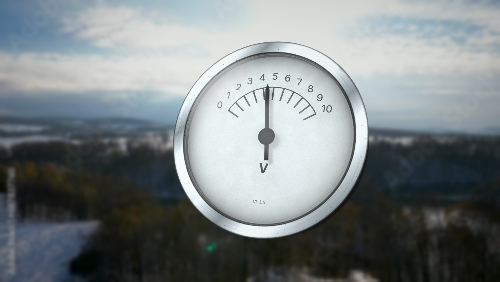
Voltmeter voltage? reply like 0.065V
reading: 4.5V
